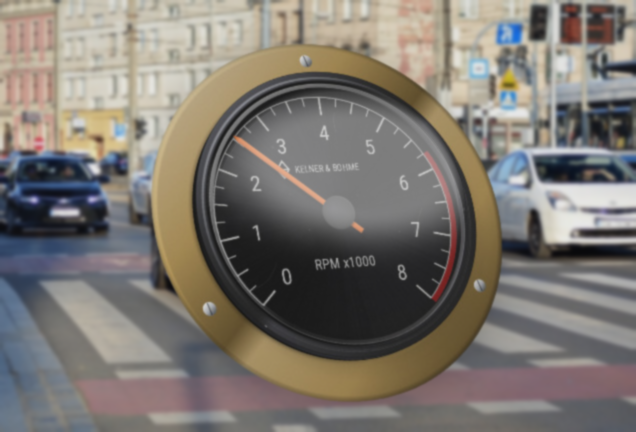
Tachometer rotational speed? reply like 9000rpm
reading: 2500rpm
